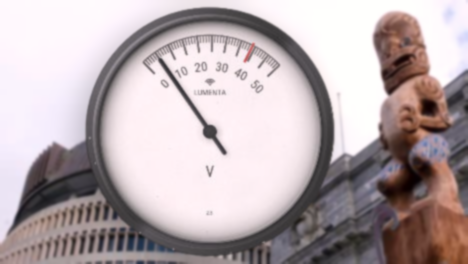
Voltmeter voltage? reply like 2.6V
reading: 5V
